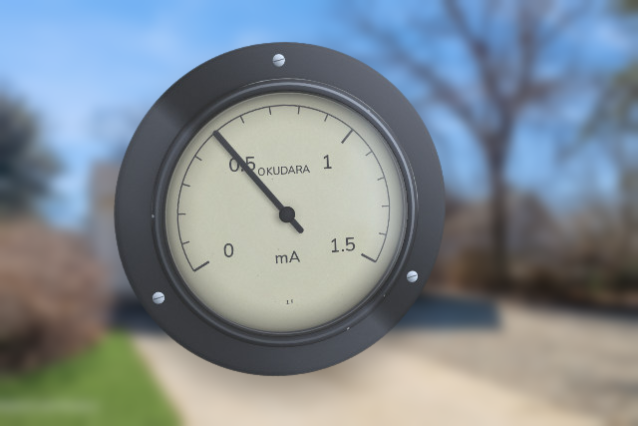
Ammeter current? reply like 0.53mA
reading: 0.5mA
